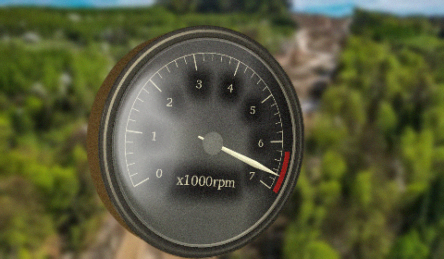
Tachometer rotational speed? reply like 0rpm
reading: 6700rpm
